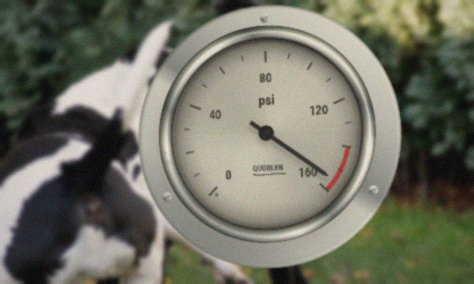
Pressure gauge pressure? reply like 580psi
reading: 155psi
